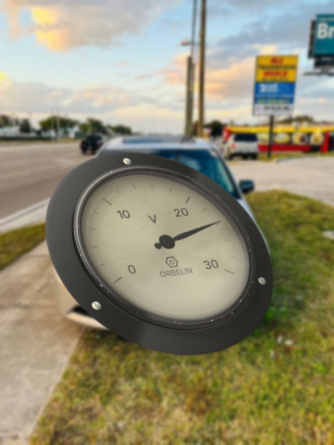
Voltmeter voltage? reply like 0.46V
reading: 24V
